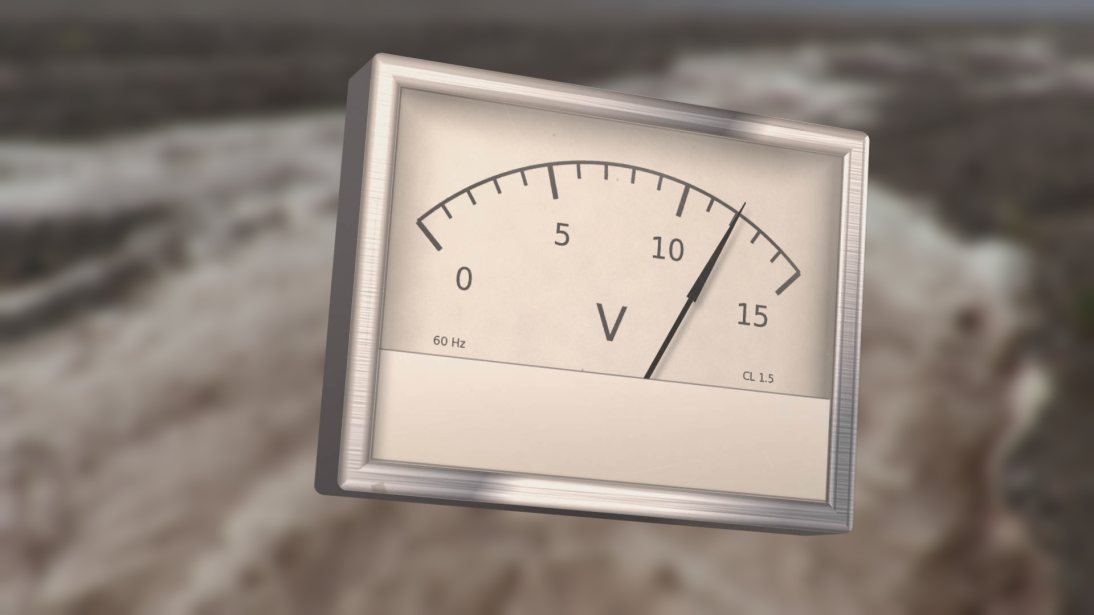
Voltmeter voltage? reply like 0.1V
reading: 12V
